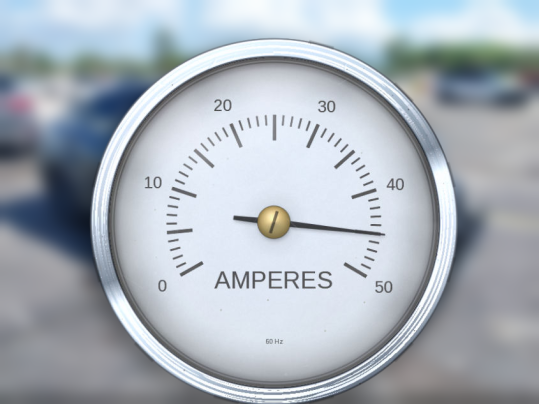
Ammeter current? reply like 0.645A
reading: 45A
